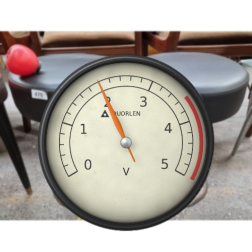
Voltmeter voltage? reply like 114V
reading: 2V
